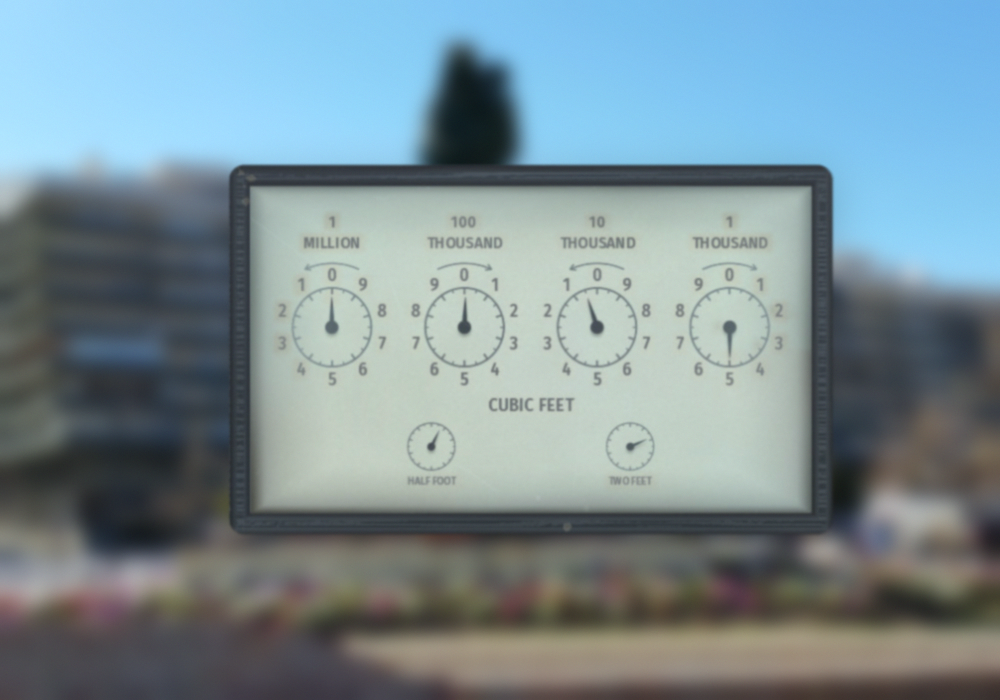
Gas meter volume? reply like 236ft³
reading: 500ft³
